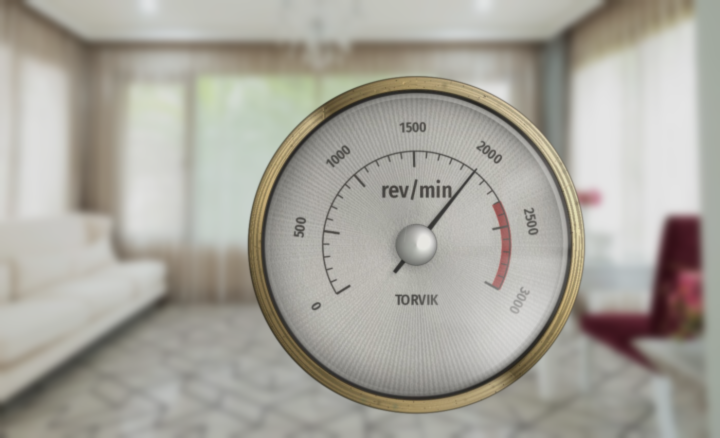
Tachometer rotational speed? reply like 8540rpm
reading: 2000rpm
